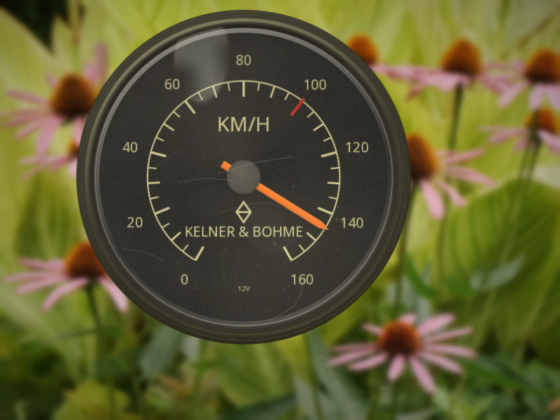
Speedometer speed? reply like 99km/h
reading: 145km/h
